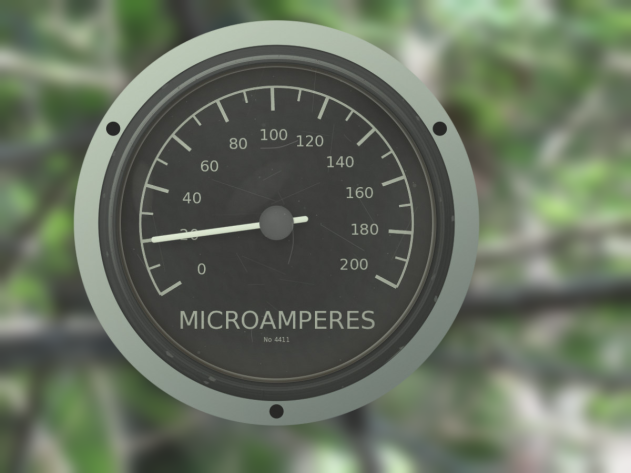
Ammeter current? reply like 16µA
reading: 20µA
